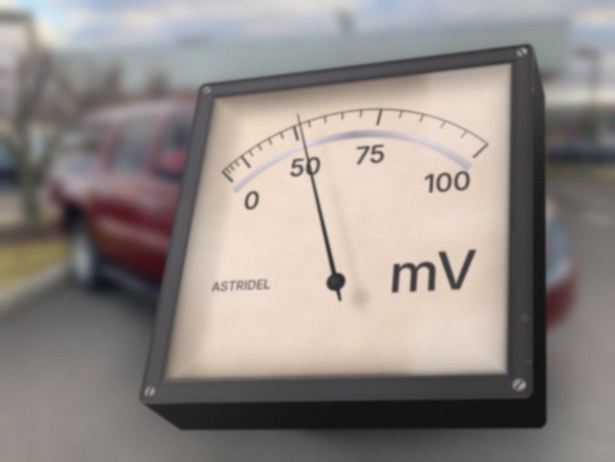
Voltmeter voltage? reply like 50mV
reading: 52.5mV
